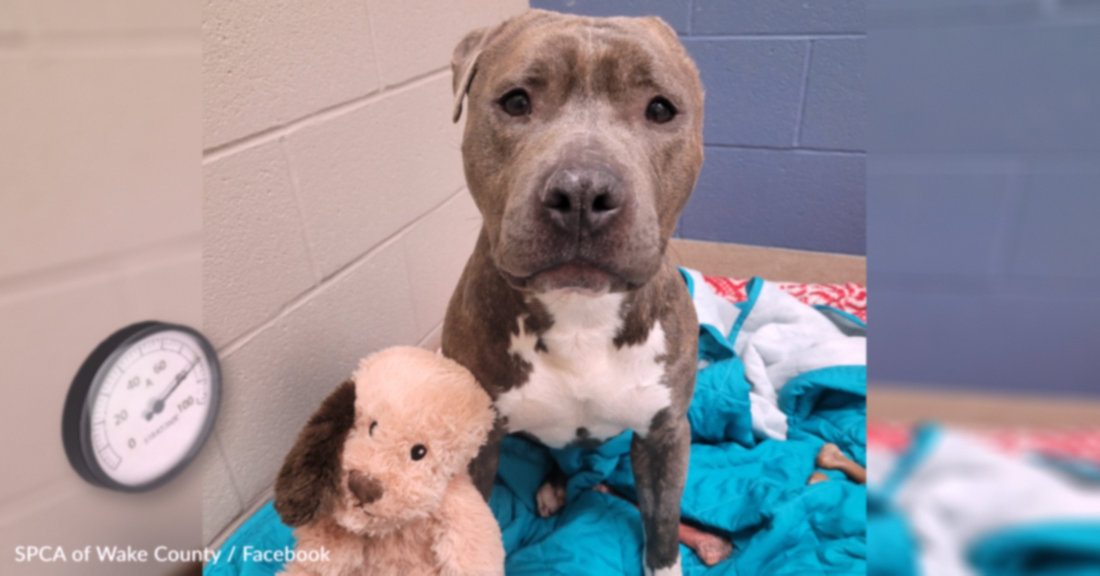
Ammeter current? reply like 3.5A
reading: 80A
